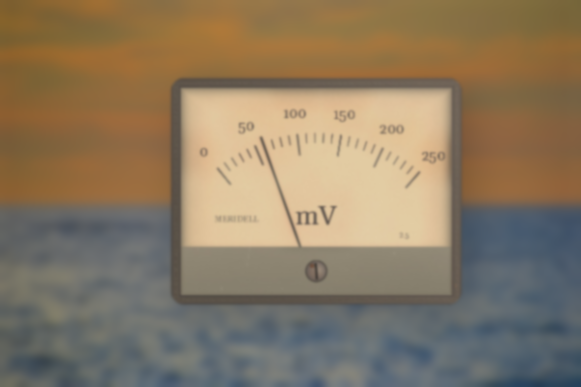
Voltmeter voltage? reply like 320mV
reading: 60mV
